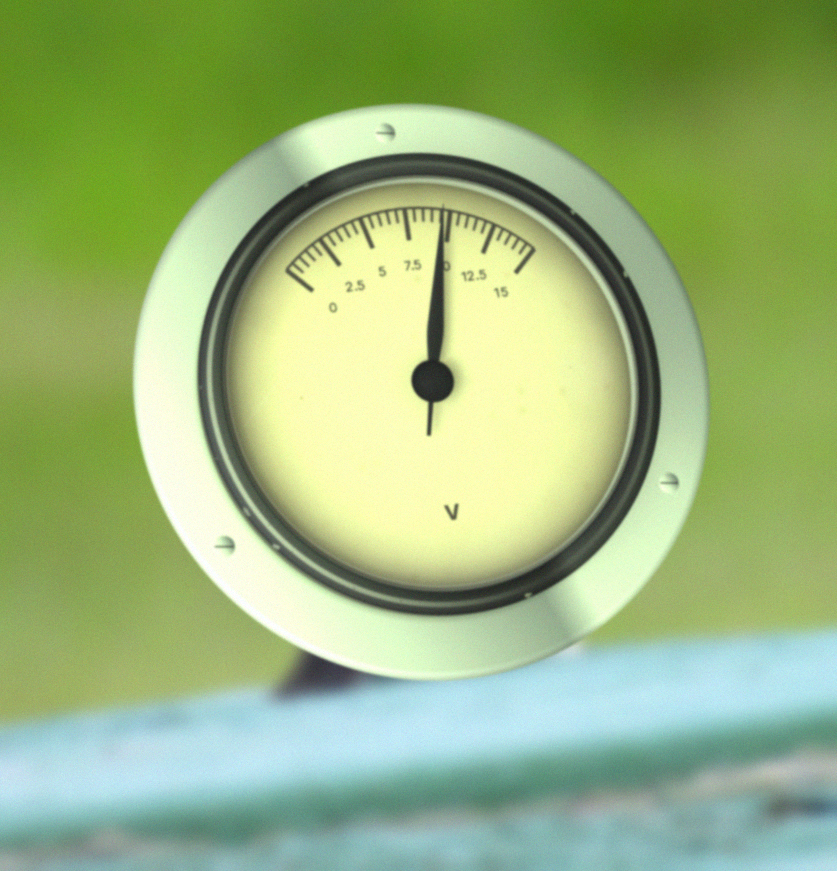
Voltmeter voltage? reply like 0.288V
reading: 9.5V
